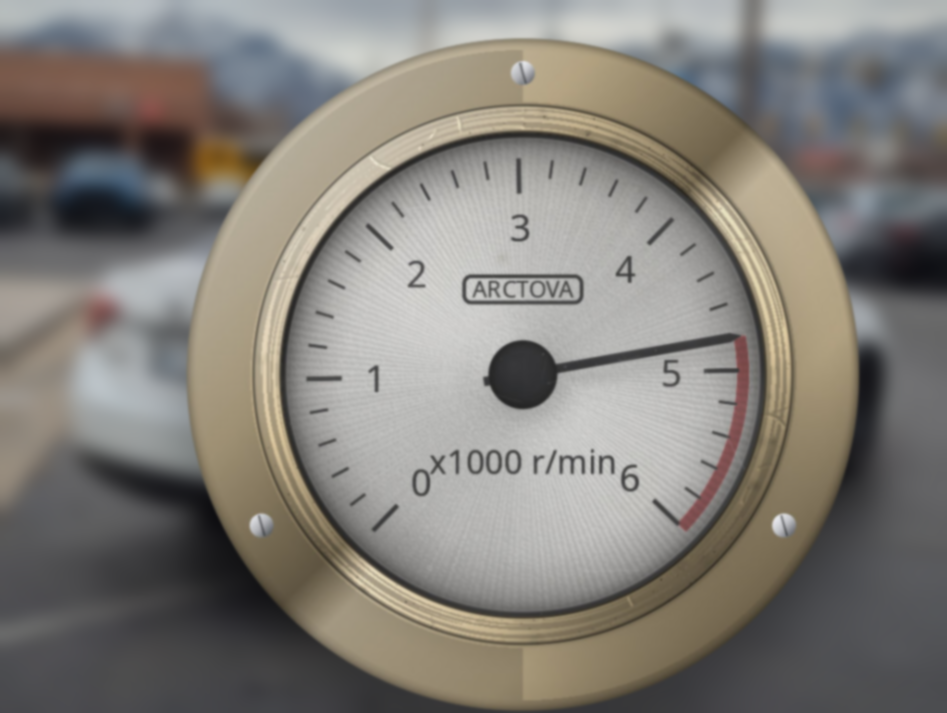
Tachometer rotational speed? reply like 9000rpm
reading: 4800rpm
